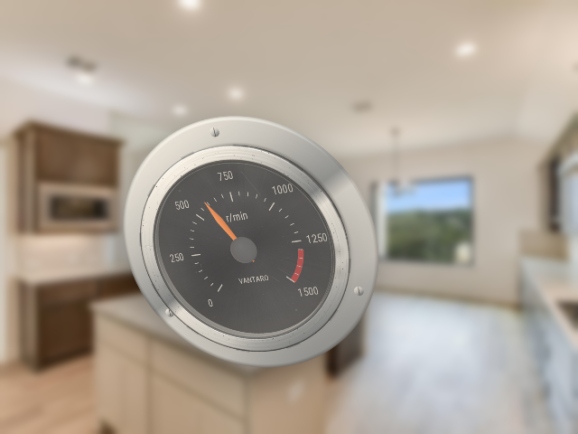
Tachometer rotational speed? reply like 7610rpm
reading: 600rpm
